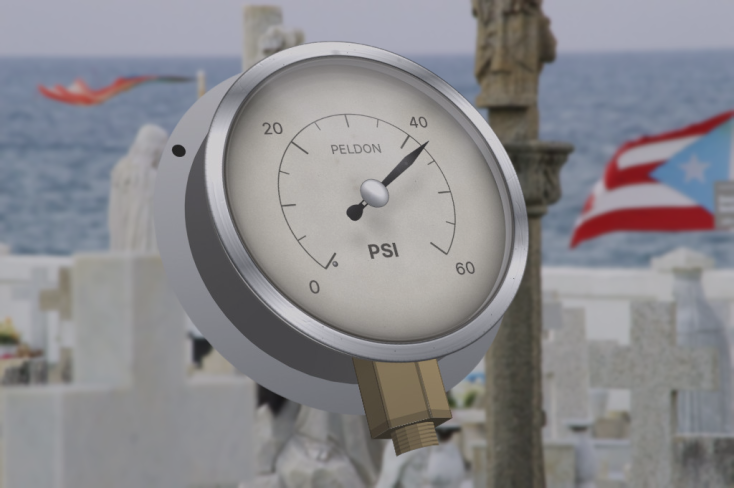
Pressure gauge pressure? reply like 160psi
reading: 42.5psi
